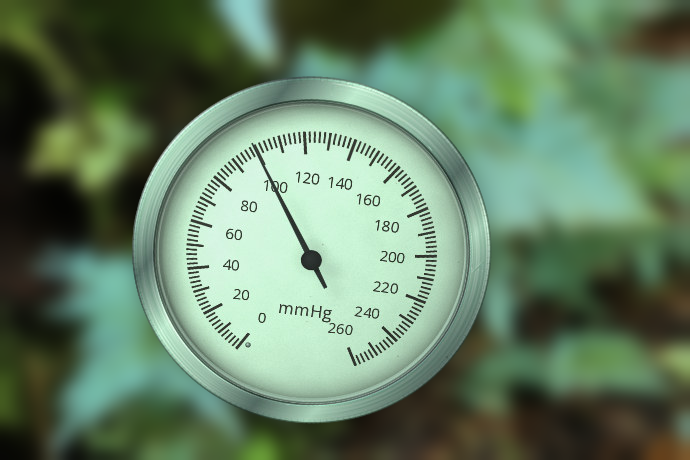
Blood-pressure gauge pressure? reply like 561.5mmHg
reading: 100mmHg
